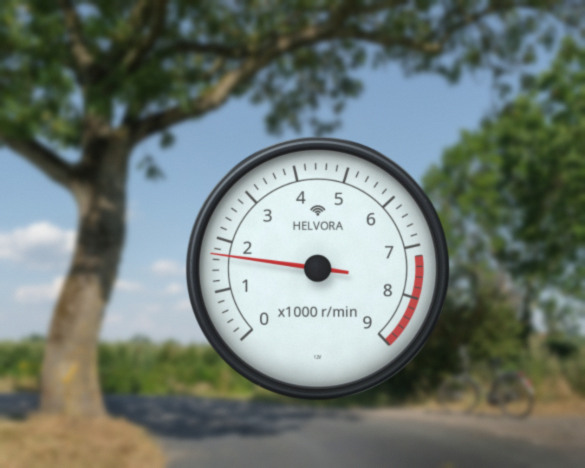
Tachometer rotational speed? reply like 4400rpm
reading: 1700rpm
